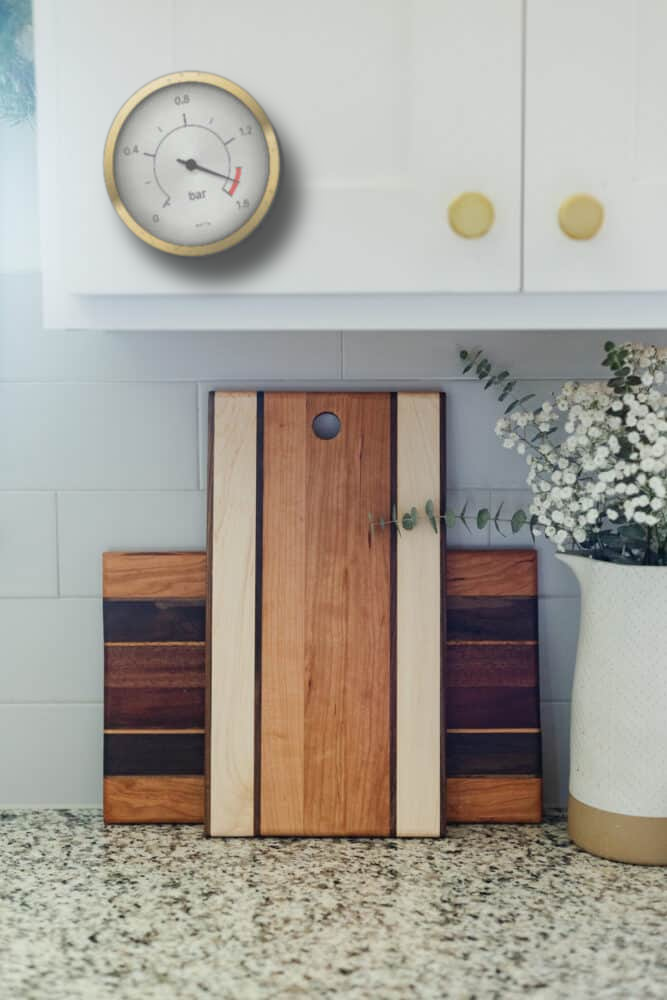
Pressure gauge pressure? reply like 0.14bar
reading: 1.5bar
